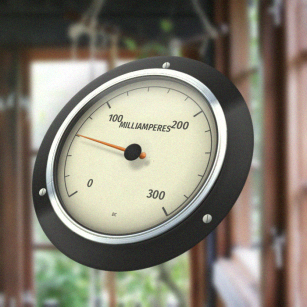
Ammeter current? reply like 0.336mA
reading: 60mA
